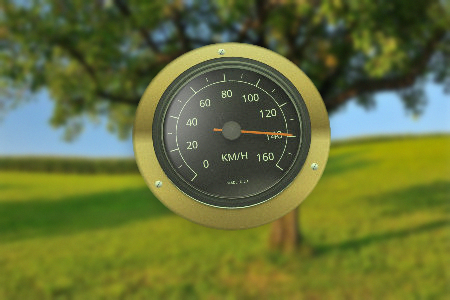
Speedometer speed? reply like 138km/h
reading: 140km/h
